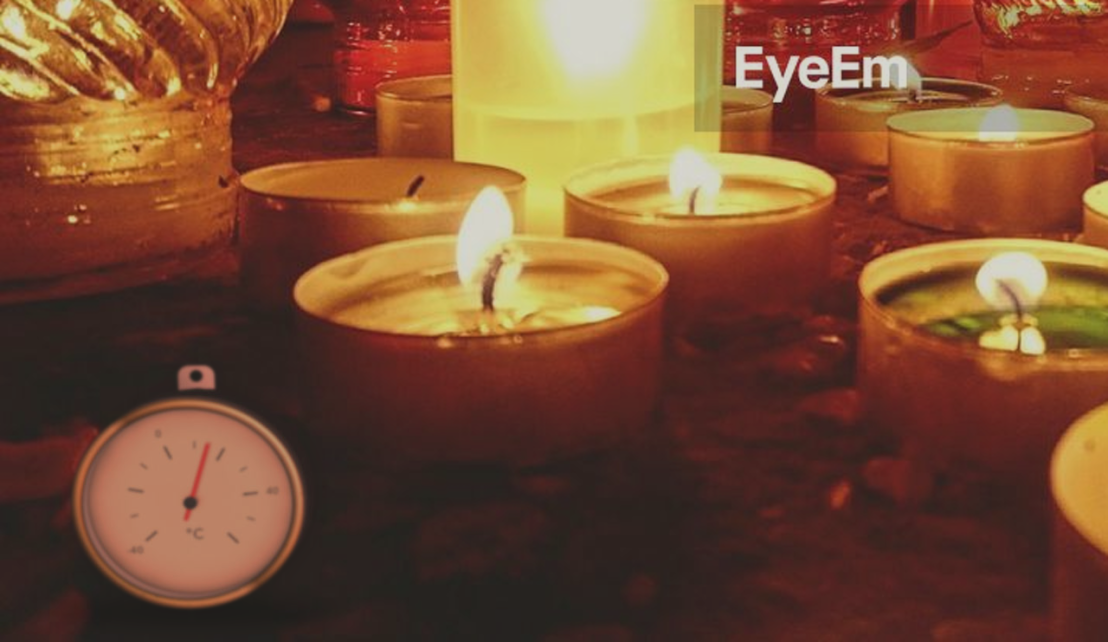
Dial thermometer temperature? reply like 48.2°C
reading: 15°C
